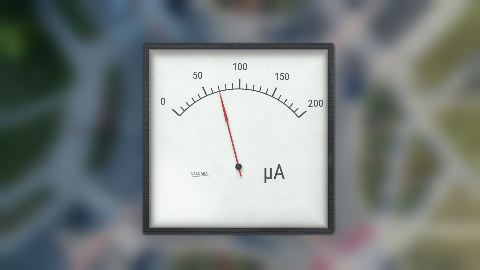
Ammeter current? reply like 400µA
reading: 70µA
